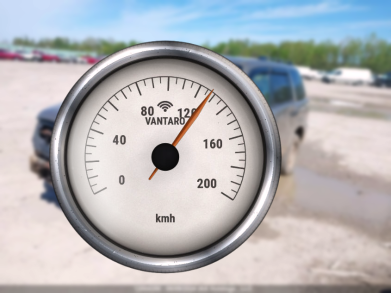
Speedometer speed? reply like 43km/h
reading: 127.5km/h
